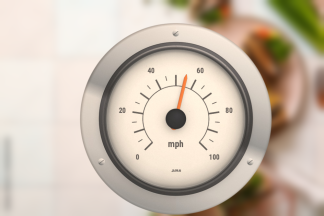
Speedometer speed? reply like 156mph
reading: 55mph
